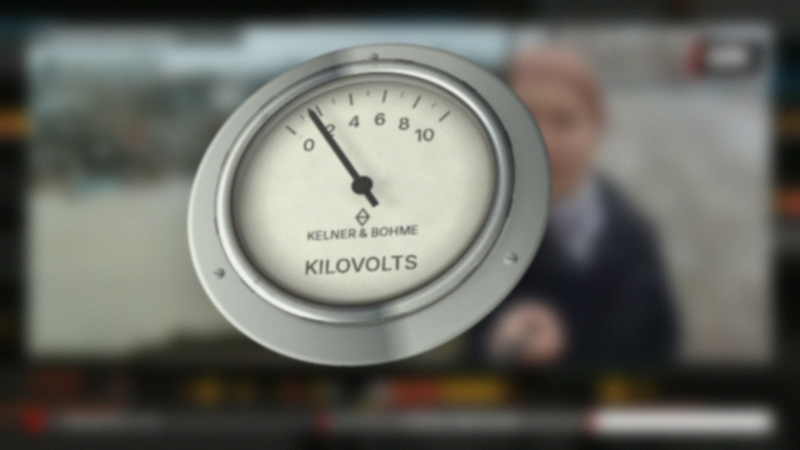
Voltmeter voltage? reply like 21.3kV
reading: 1.5kV
